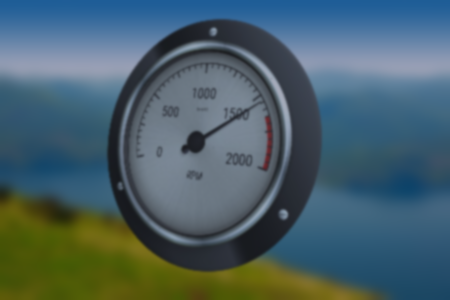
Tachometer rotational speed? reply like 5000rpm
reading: 1550rpm
